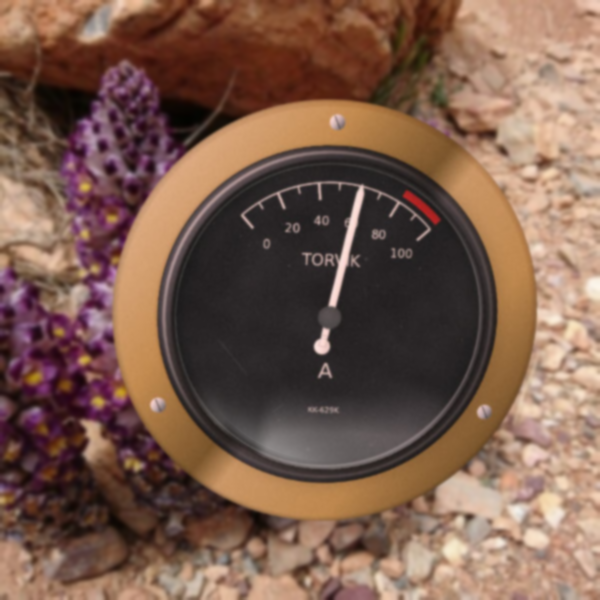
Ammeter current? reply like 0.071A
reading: 60A
